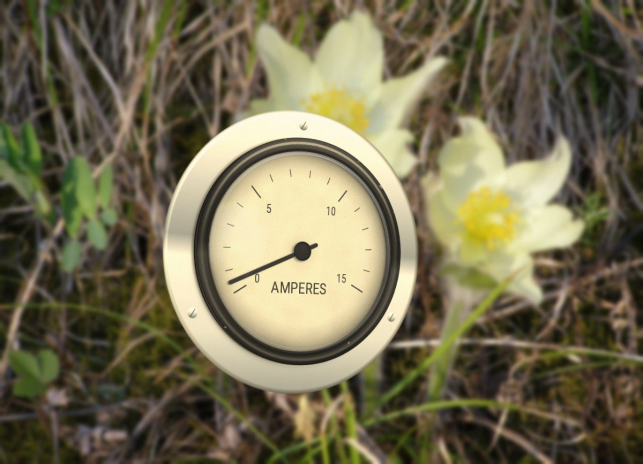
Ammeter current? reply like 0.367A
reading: 0.5A
